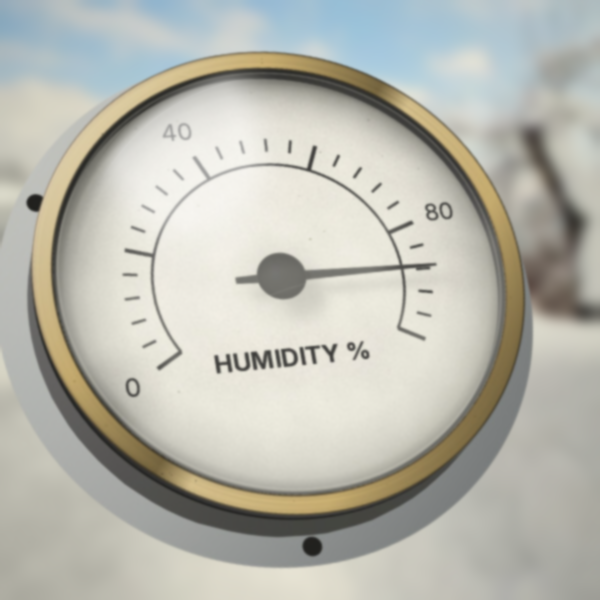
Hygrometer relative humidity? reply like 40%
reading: 88%
